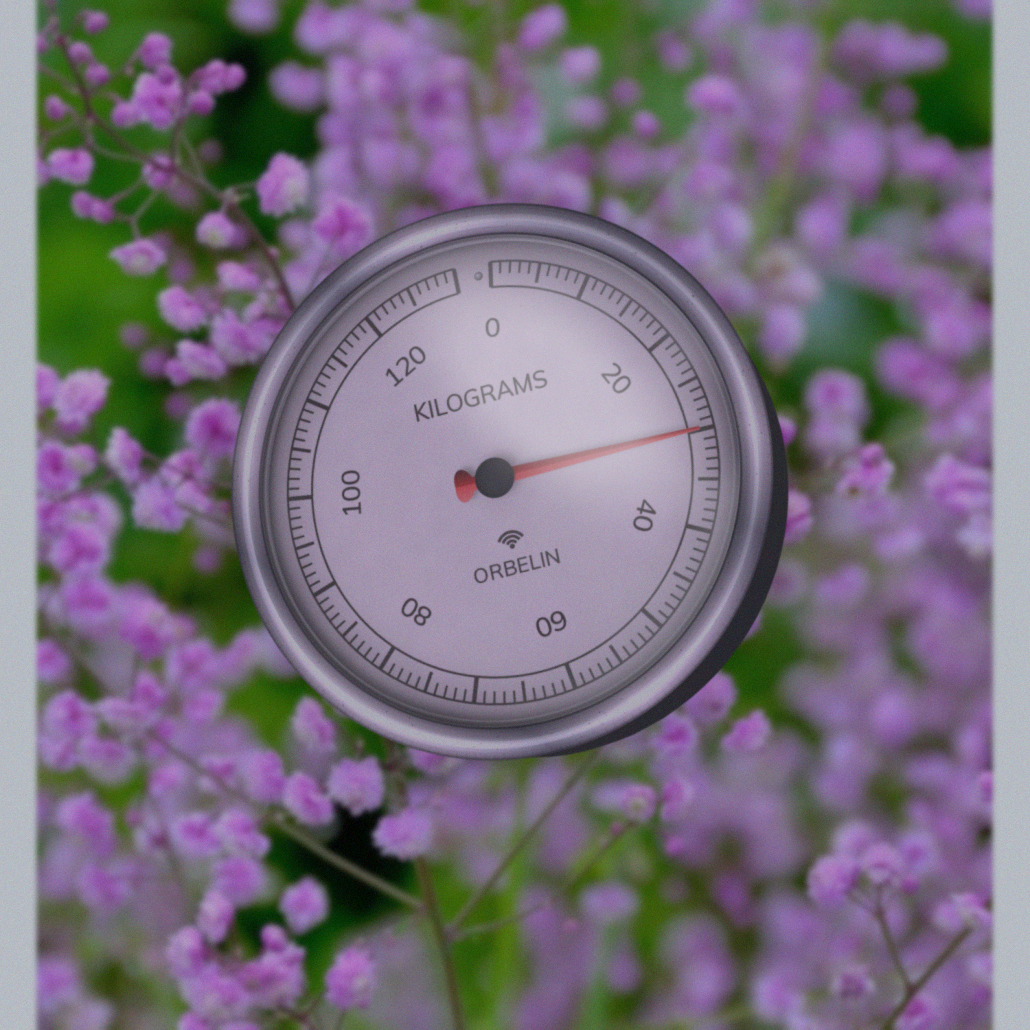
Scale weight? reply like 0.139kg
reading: 30kg
